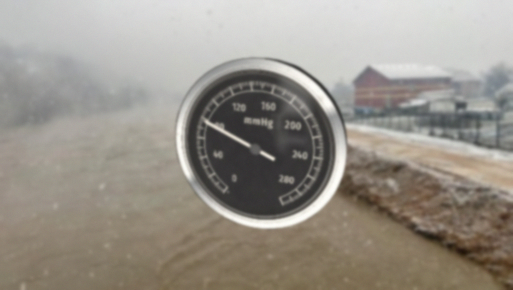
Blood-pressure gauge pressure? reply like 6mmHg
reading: 80mmHg
